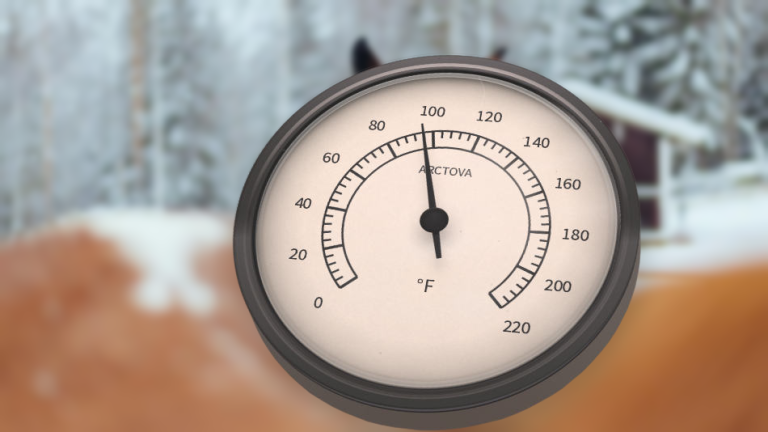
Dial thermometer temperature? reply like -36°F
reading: 96°F
